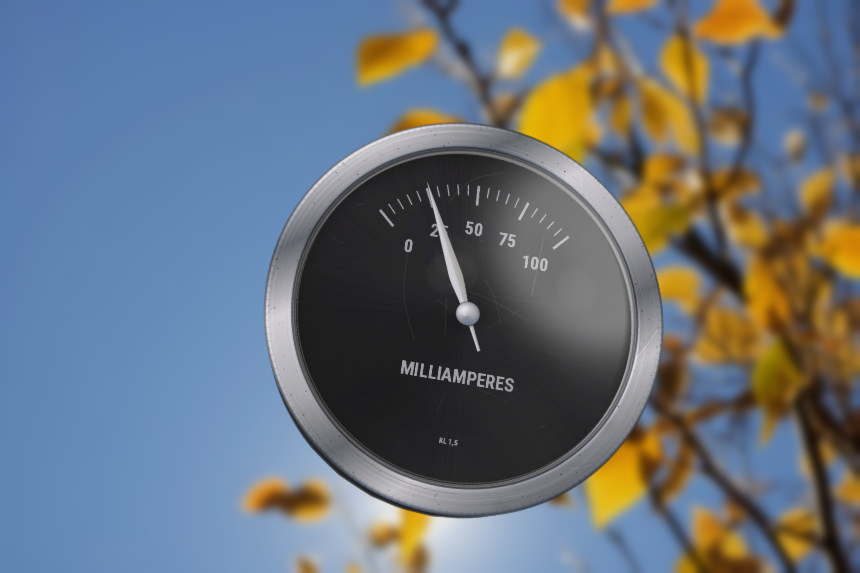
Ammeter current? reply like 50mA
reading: 25mA
